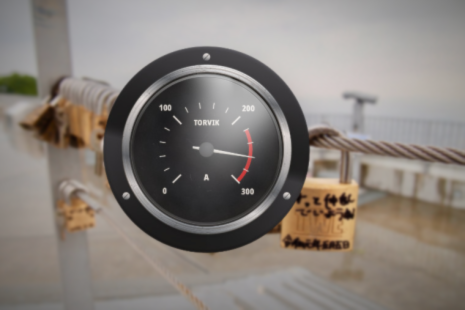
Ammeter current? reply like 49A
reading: 260A
